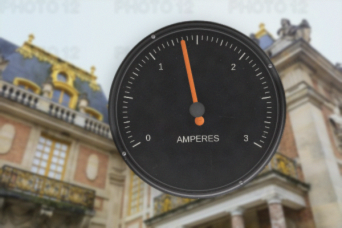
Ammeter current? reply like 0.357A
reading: 1.35A
